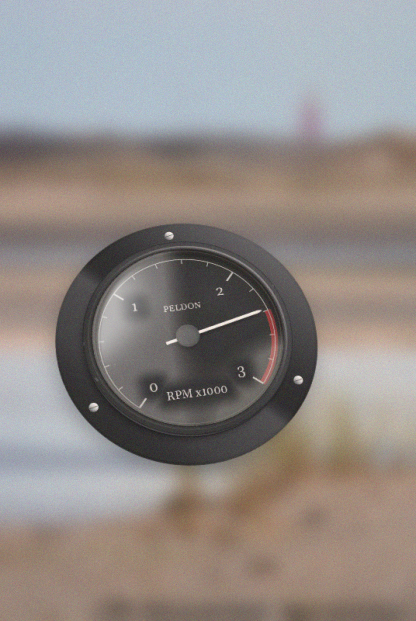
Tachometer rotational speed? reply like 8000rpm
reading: 2400rpm
